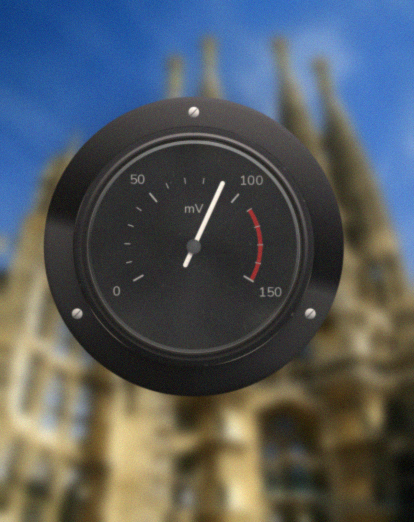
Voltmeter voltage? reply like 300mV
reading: 90mV
